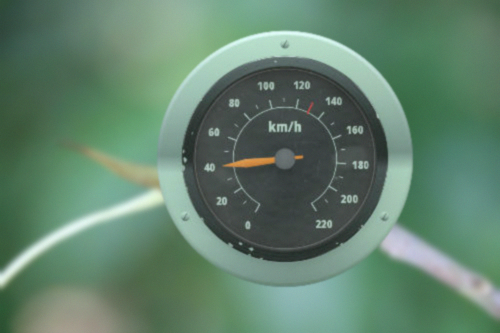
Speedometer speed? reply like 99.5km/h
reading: 40km/h
